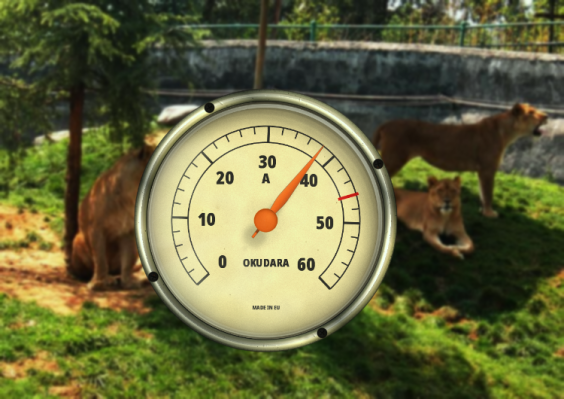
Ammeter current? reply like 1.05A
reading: 38A
